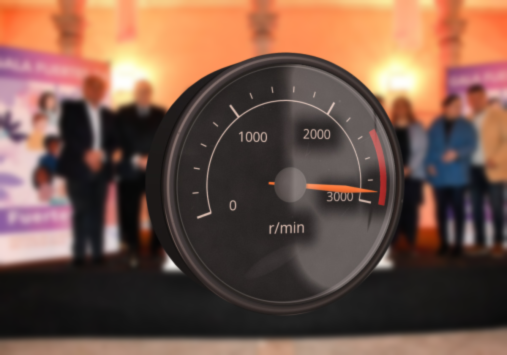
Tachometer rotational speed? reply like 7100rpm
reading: 2900rpm
